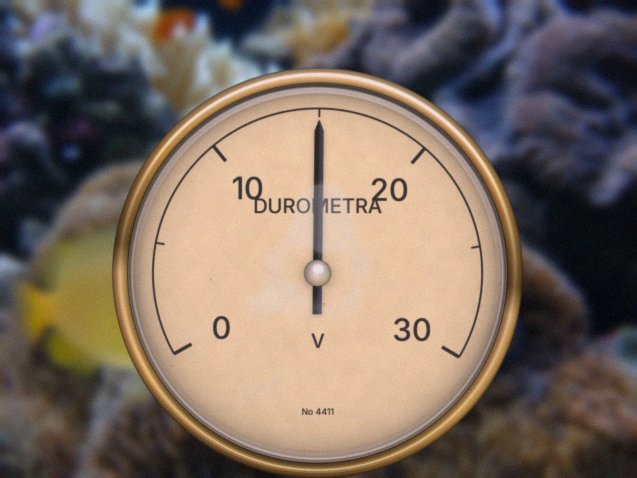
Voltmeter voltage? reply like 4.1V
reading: 15V
